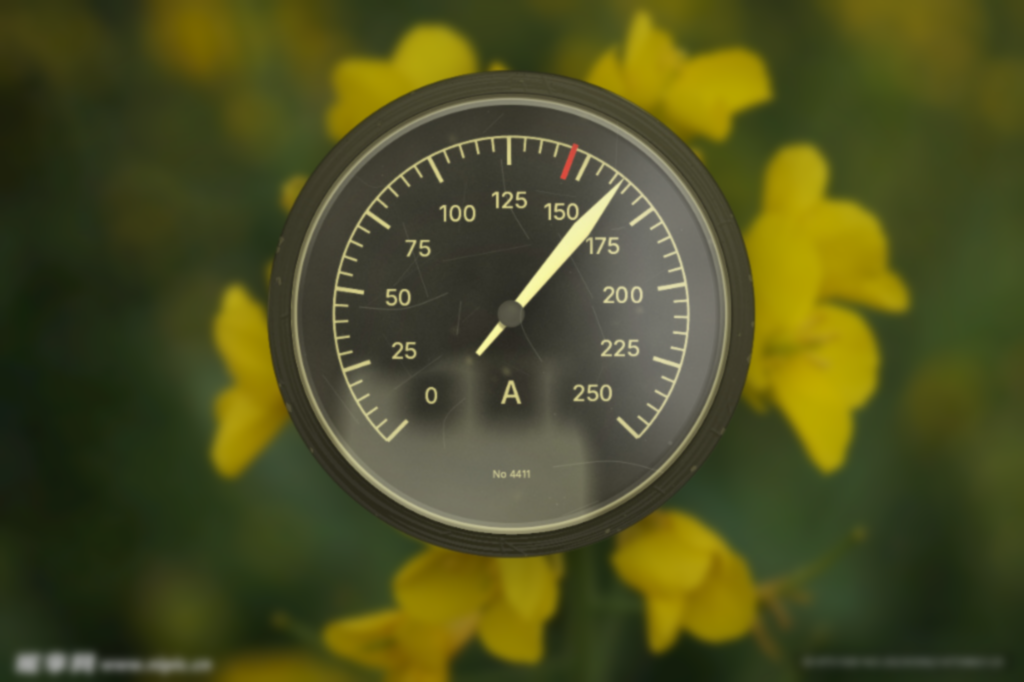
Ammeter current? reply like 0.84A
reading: 162.5A
